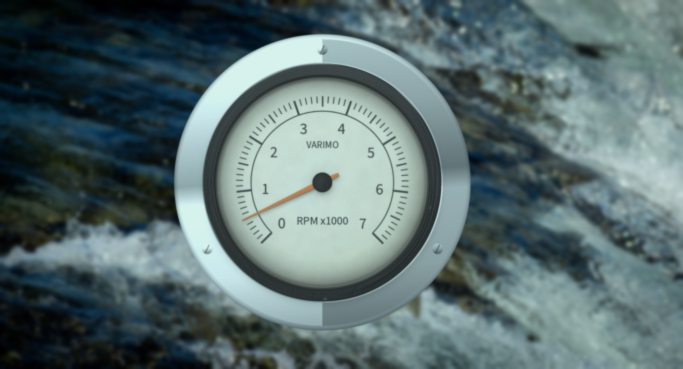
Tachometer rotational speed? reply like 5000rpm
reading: 500rpm
